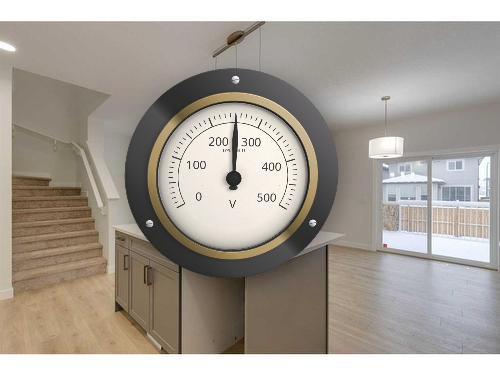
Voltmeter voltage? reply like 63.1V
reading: 250V
